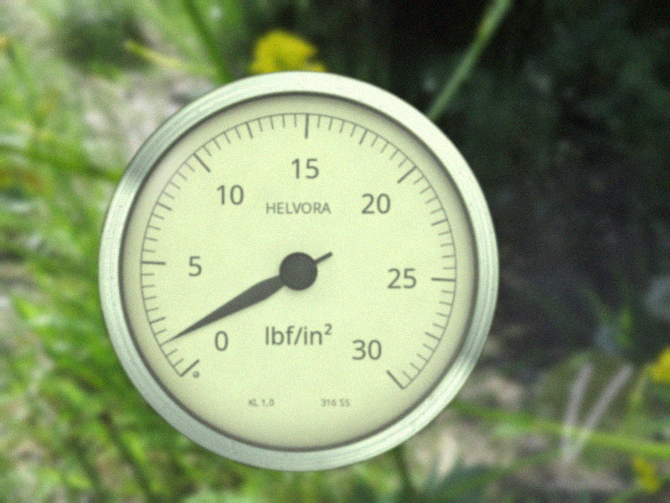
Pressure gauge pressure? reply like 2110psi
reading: 1.5psi
